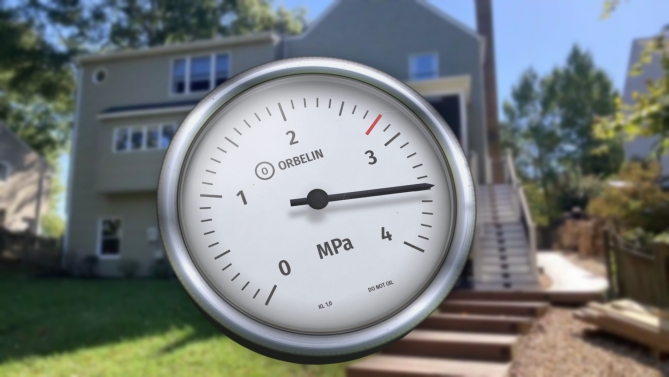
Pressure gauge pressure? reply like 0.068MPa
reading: 3.5MPa
